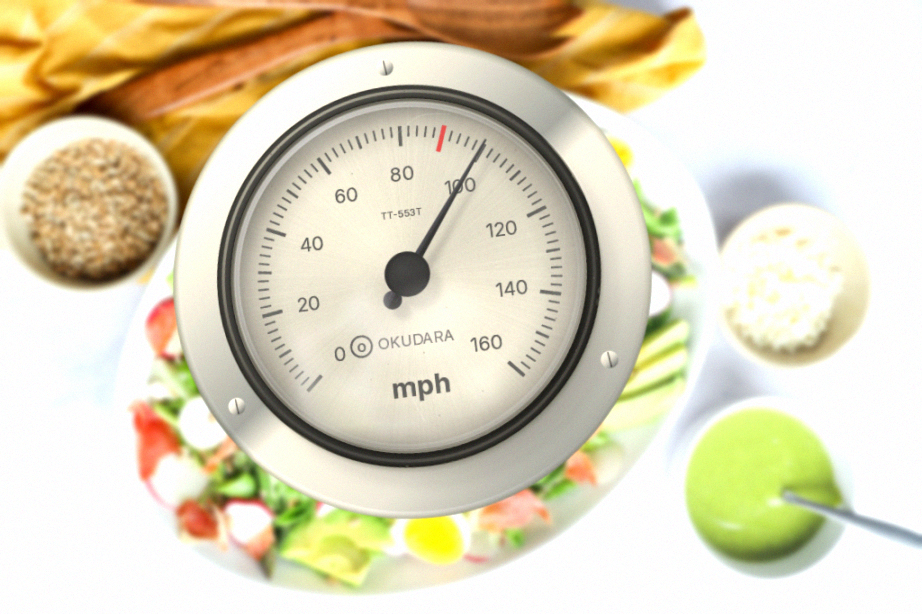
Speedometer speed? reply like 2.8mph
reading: 100mph
